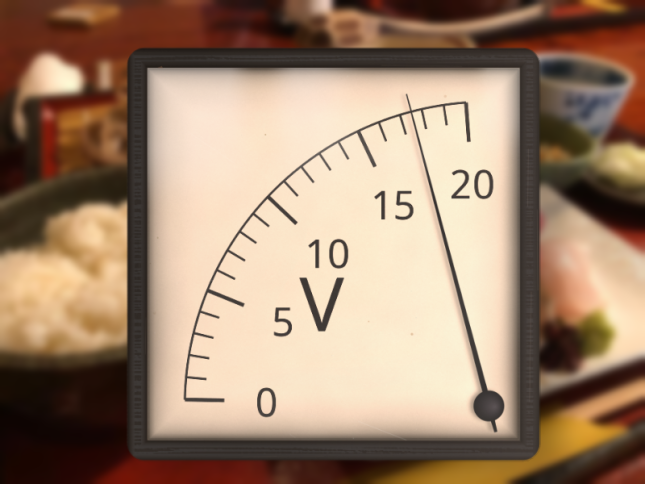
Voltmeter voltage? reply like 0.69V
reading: 17.5V
